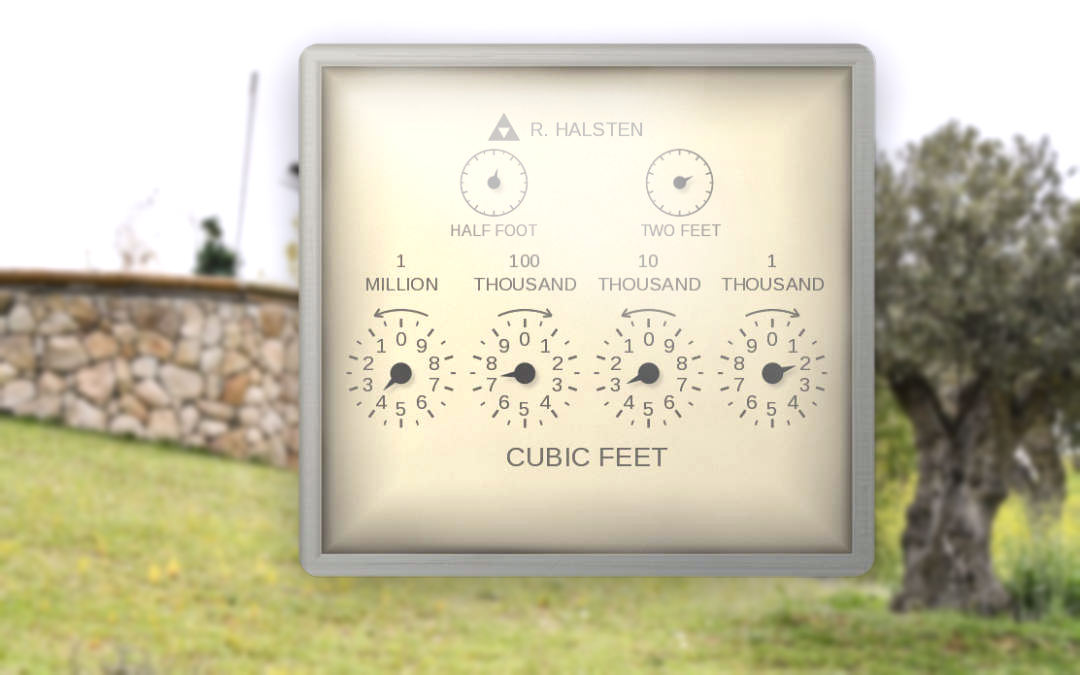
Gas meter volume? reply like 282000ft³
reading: 373200ft³
